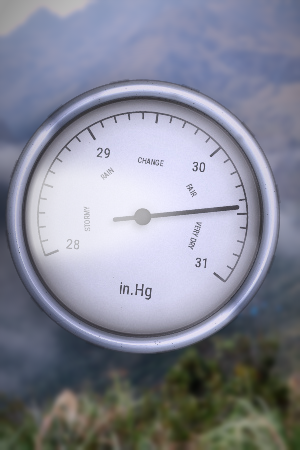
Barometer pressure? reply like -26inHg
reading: 30.45inHg
